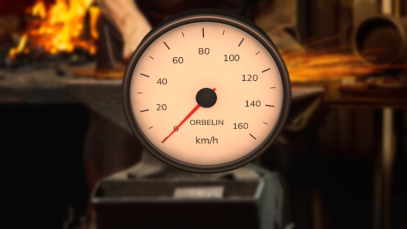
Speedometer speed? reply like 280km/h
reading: 0km/h
